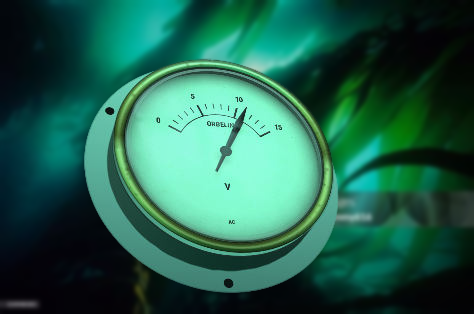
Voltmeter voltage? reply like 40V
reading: 11V
